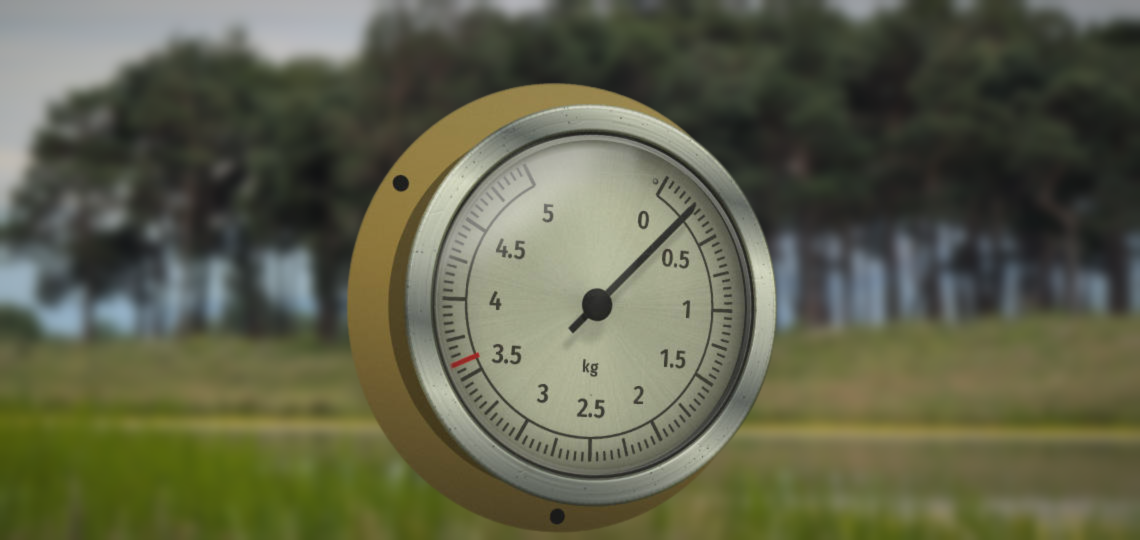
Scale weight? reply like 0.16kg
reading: 0.25kg
